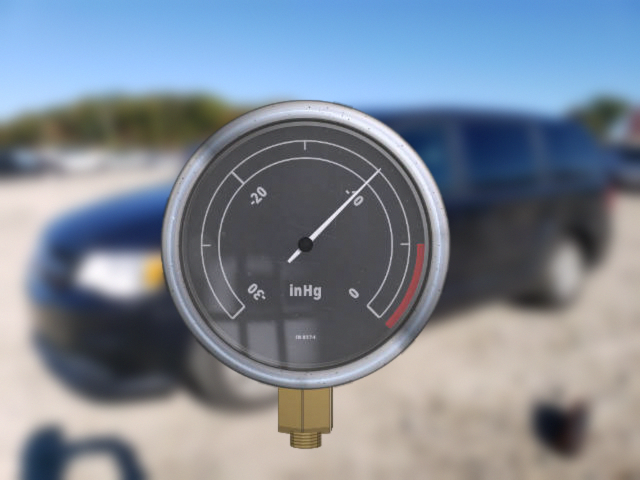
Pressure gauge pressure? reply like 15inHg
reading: -10inHg
